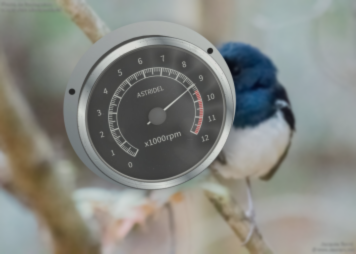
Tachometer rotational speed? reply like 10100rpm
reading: 9000rpm
